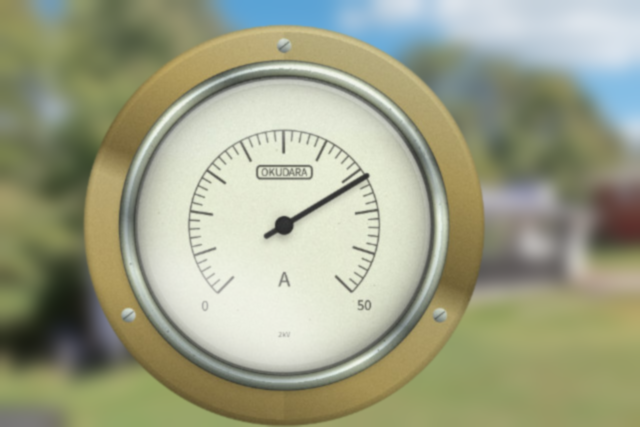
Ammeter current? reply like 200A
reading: 36A
